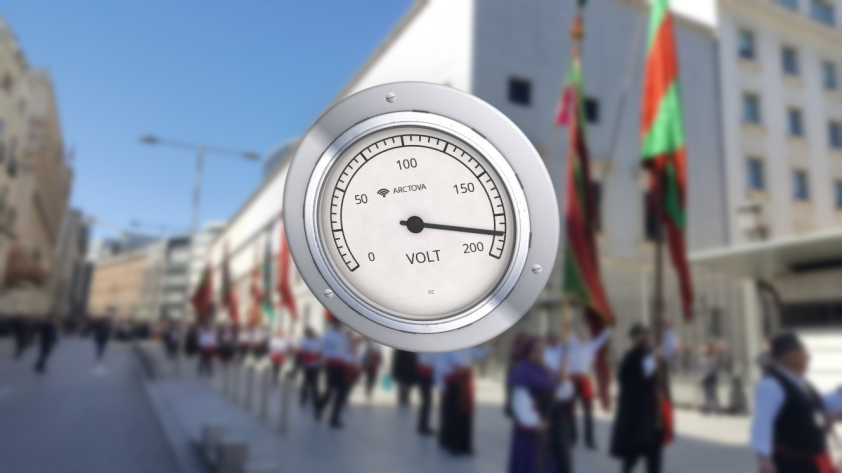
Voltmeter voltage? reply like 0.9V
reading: 185V
